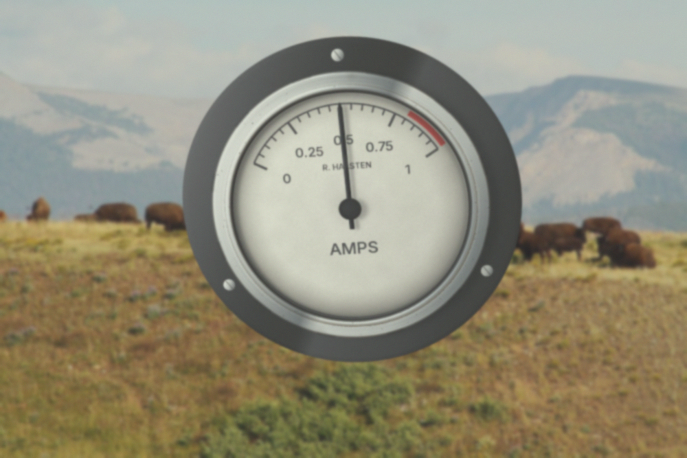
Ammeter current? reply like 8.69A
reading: 0.5A
